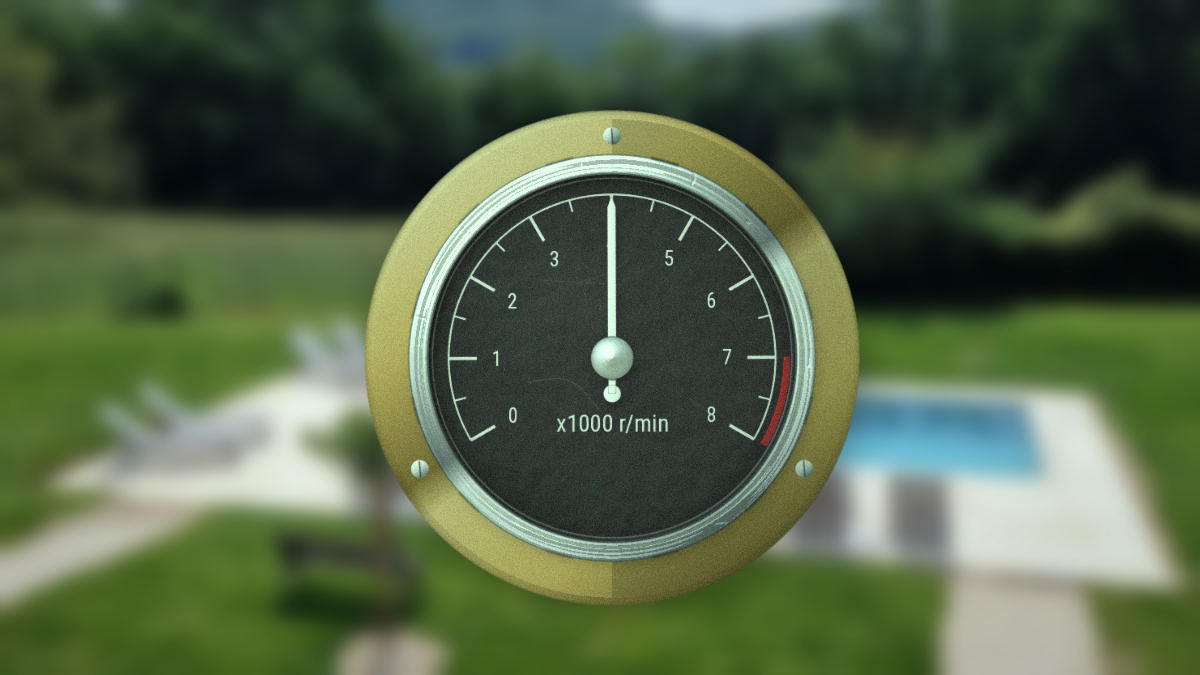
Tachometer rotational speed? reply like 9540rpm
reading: 4000rpm
